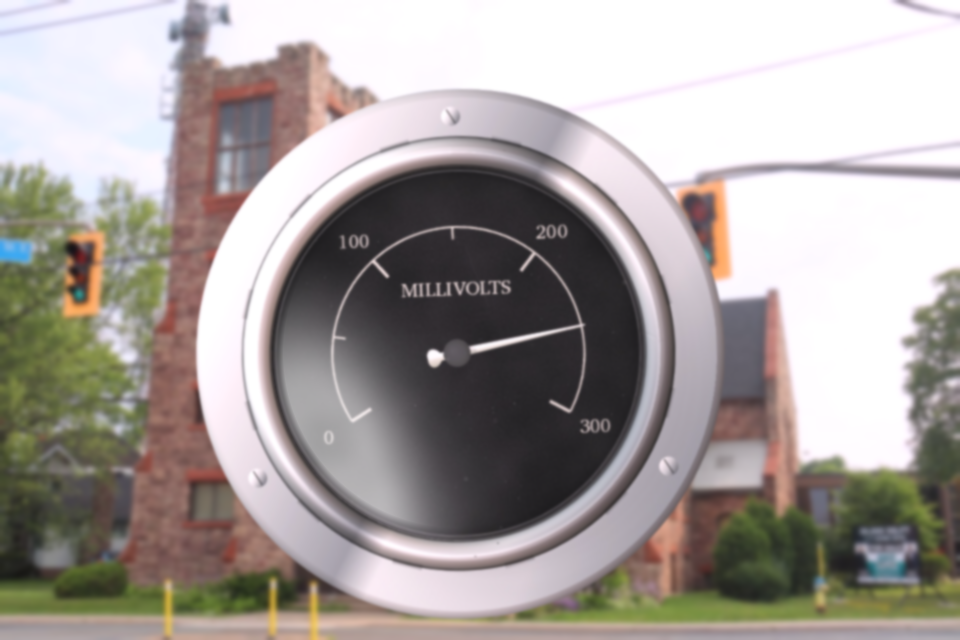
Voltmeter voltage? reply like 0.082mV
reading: 250mV
